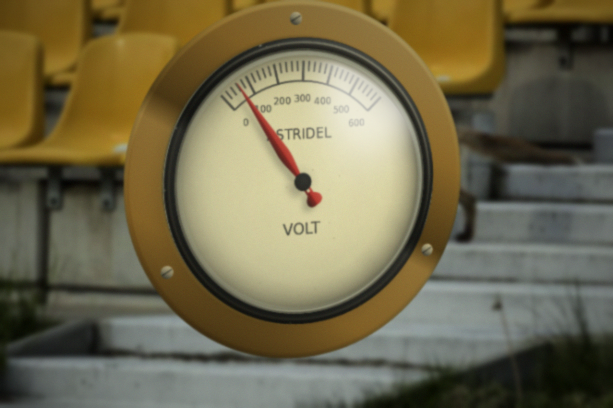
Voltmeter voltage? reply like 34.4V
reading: 60V
